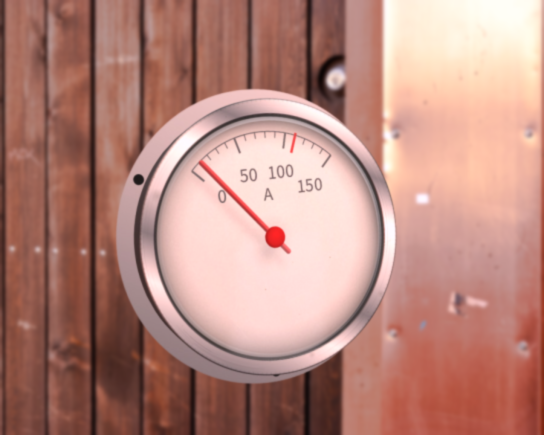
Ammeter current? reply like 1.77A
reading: 10A
